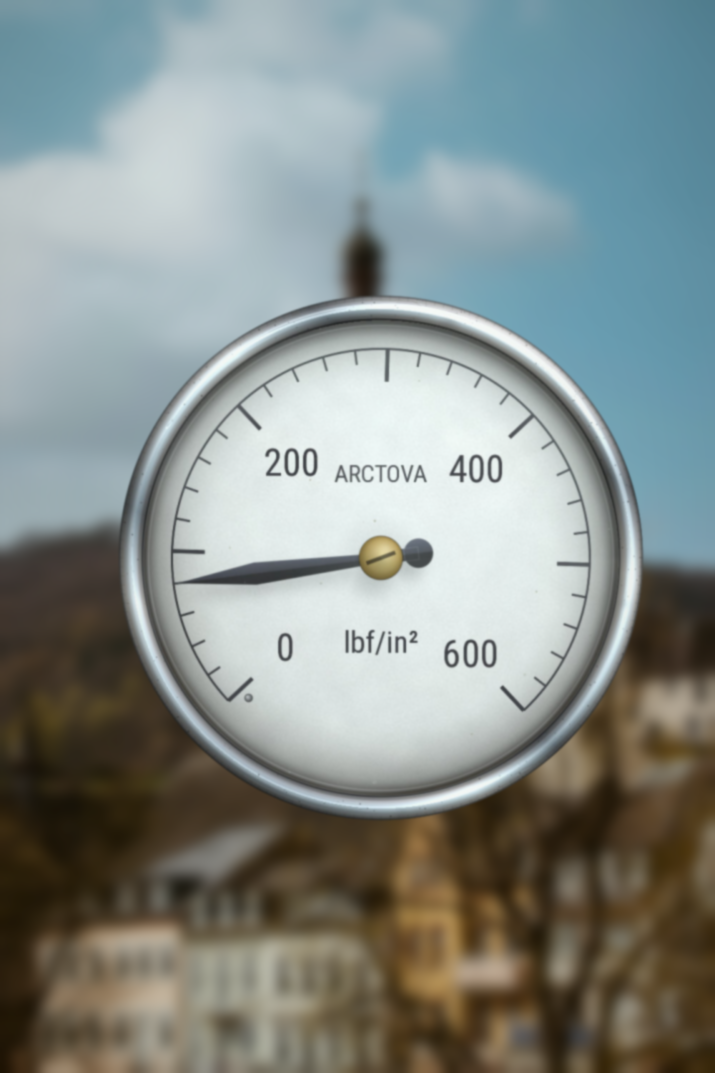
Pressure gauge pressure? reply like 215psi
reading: 80psi
